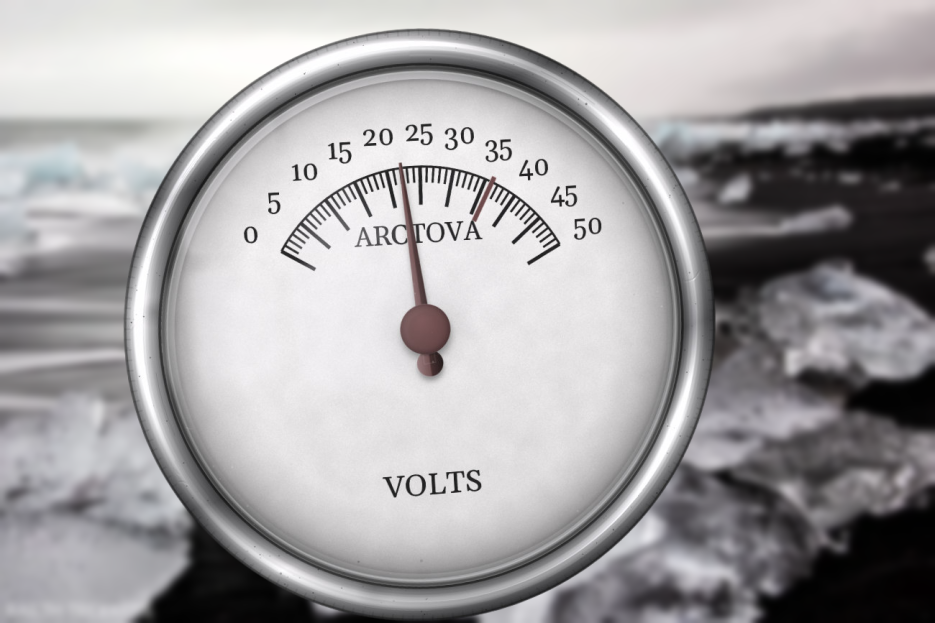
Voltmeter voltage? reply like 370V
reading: 22V
